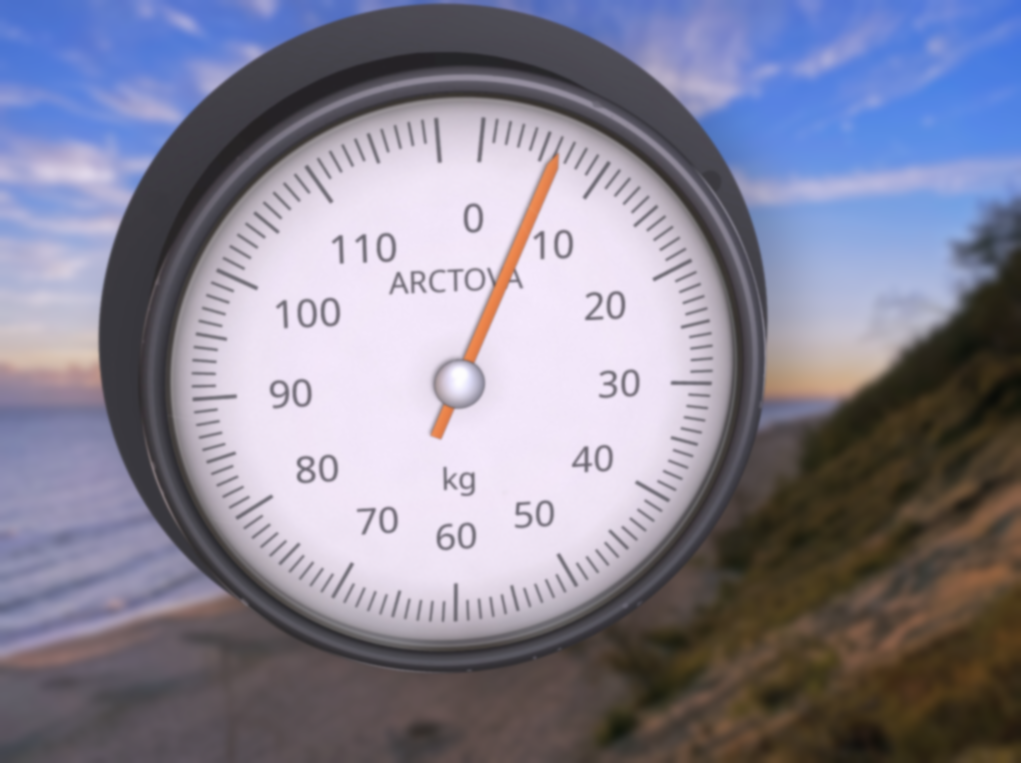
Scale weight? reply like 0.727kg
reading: 6kg
